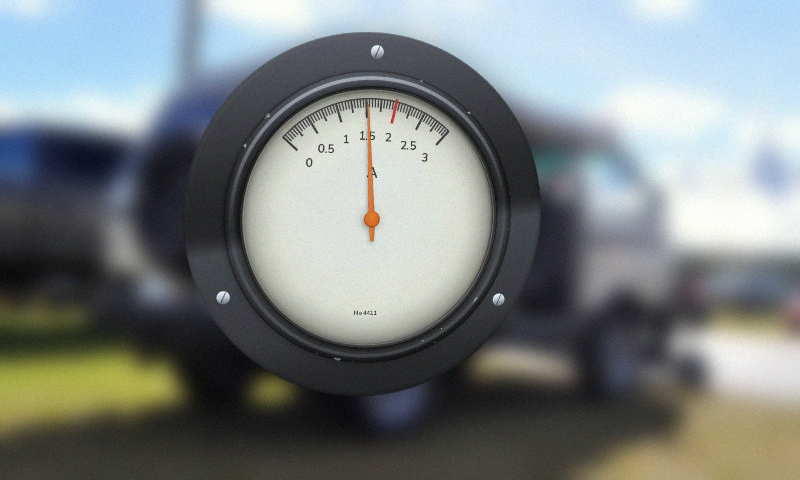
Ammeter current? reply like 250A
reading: 1.5A
